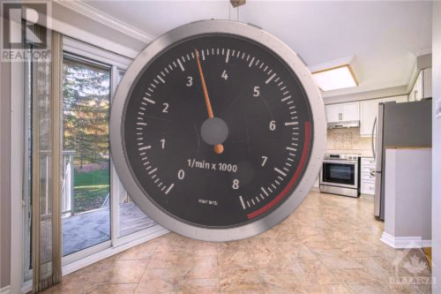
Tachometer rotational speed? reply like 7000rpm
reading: 3400rpm
